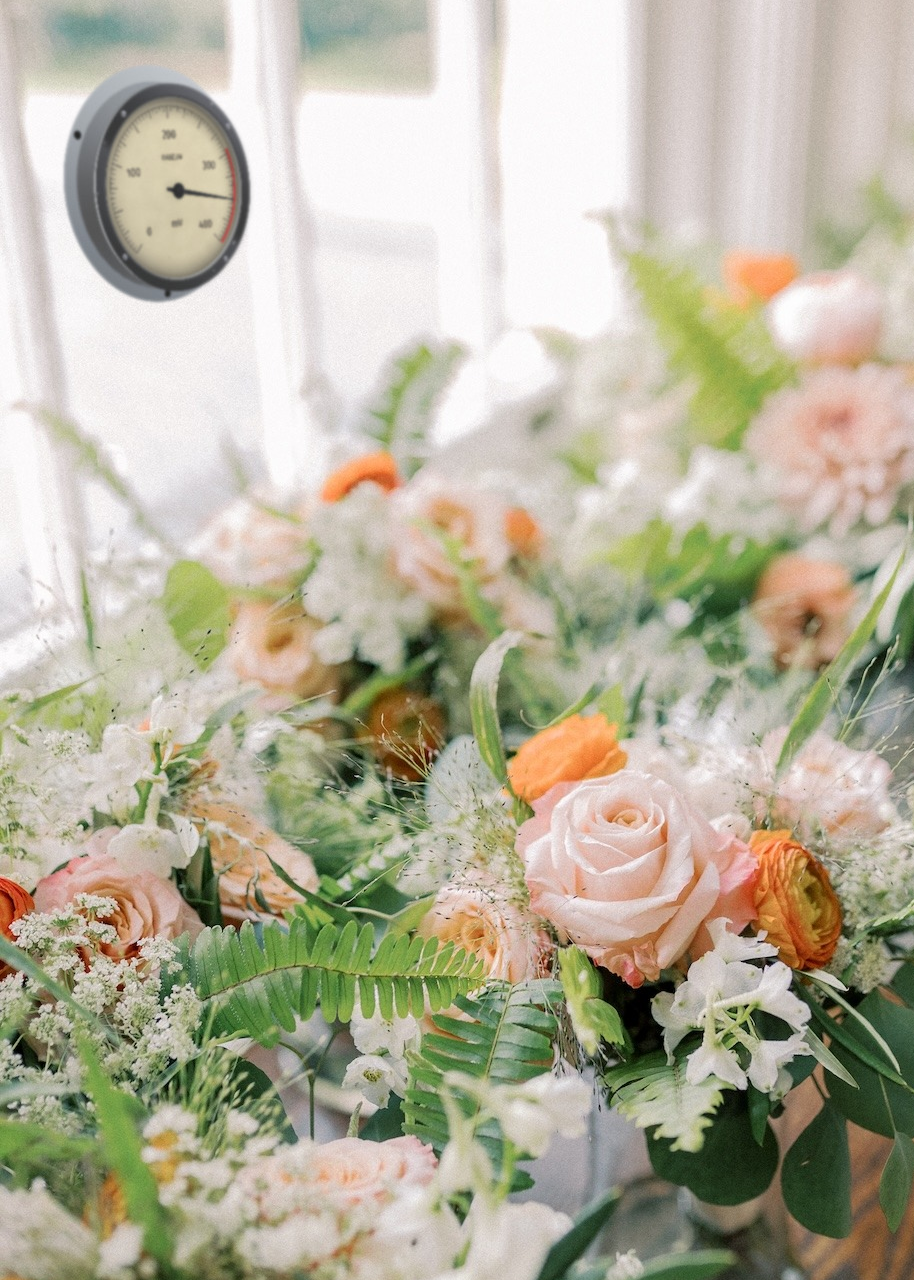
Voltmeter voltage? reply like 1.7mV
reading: 350mV
